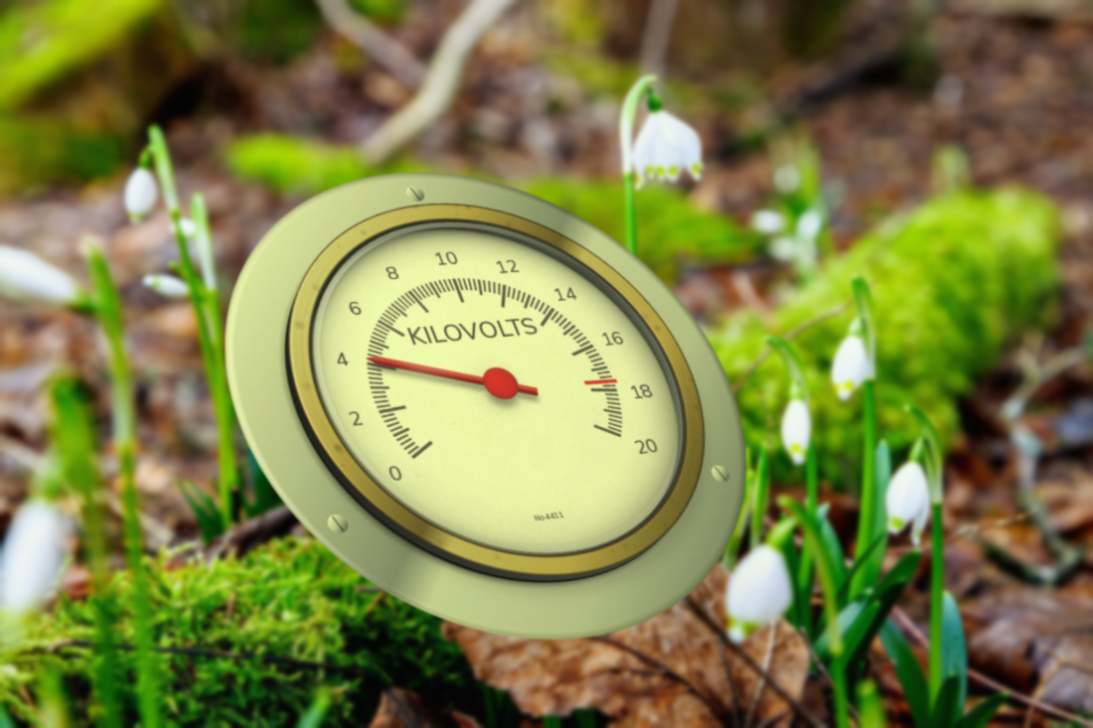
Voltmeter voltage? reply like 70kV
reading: 4kV
